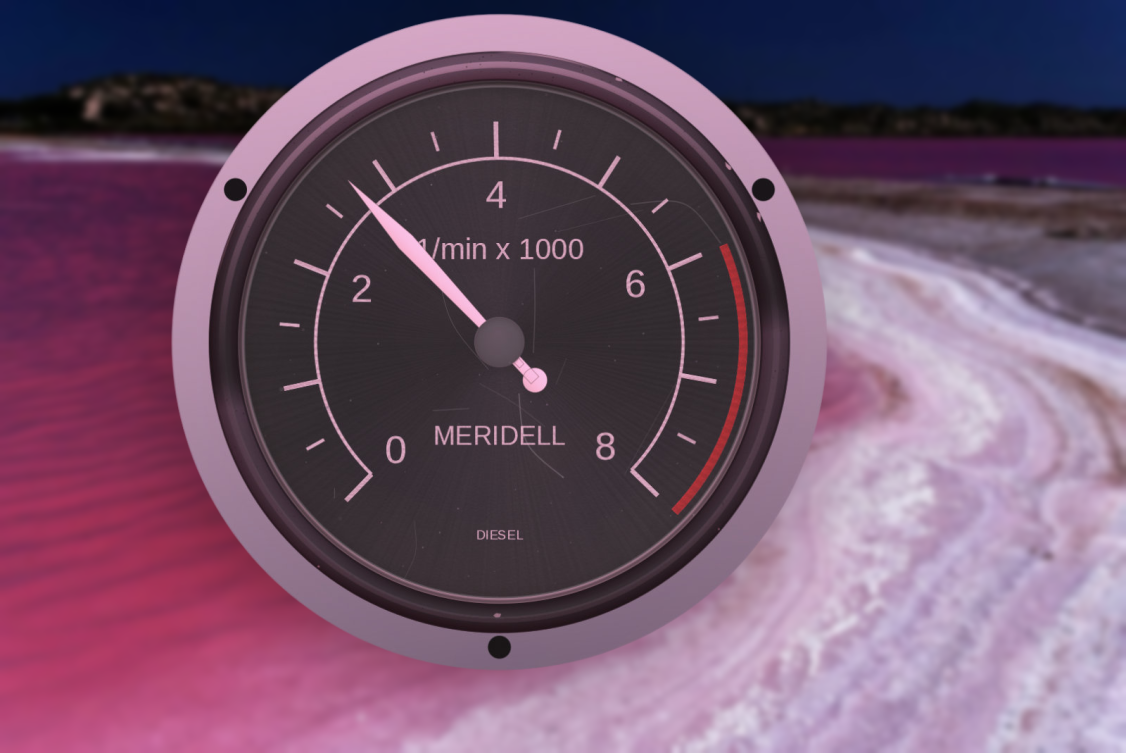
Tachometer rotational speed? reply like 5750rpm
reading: 2750rpm
